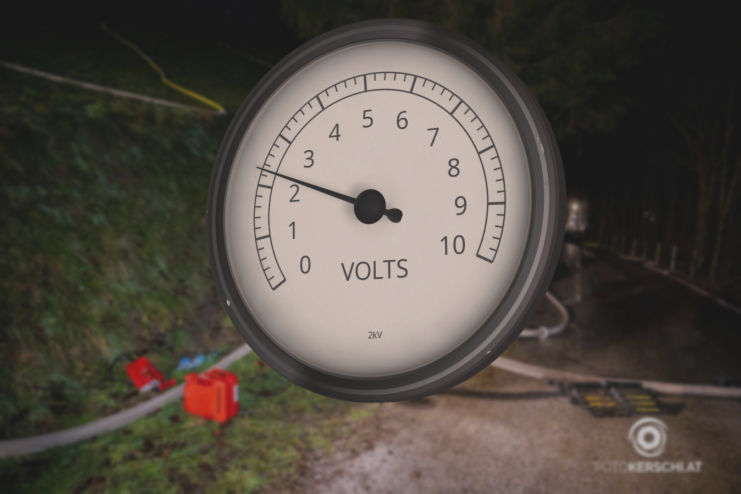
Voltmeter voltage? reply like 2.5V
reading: 2.3V
